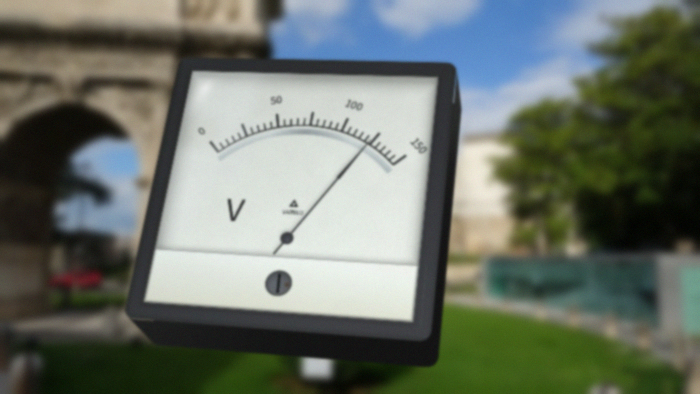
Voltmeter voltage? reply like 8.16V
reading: 125V
